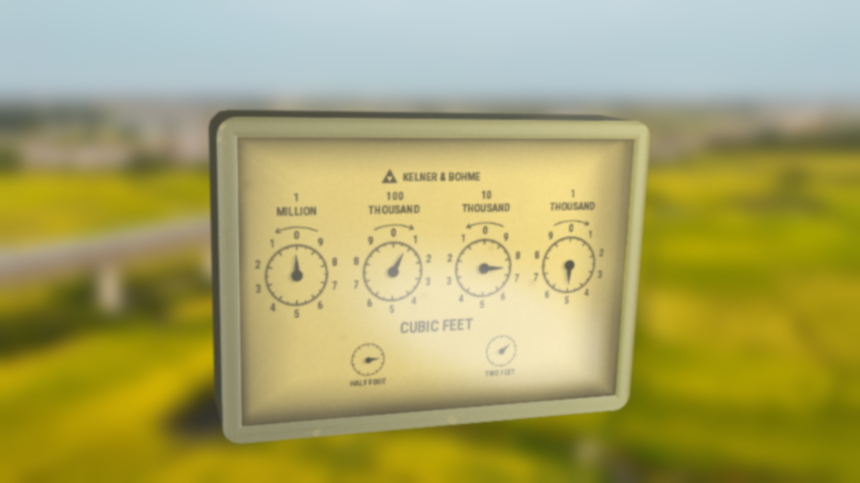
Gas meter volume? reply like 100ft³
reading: 7500ft³
